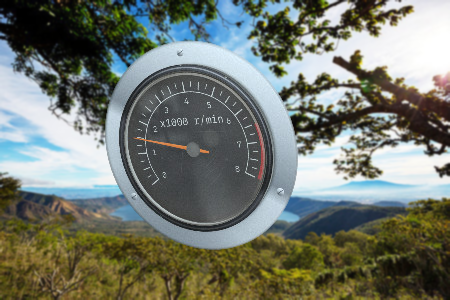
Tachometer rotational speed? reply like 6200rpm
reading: 1500rpm
